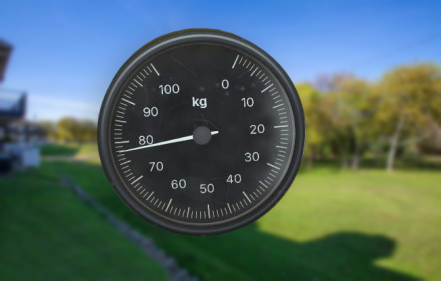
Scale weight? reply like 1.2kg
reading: 78kg
